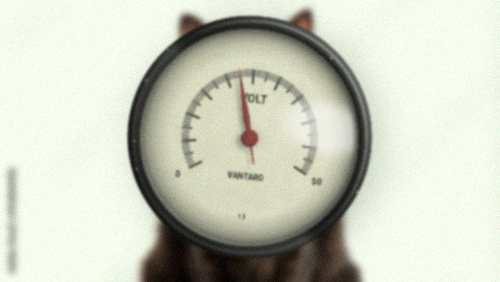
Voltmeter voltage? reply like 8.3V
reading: 22.5V
